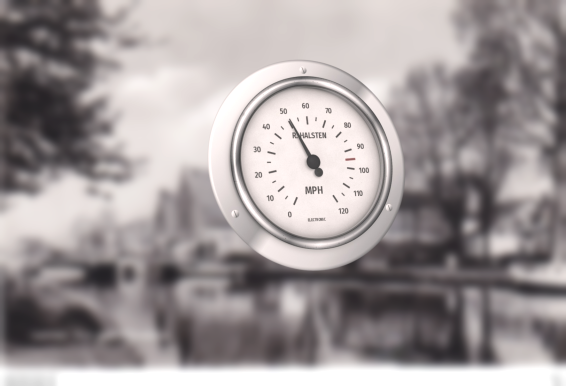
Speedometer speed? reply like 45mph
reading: 50mph
